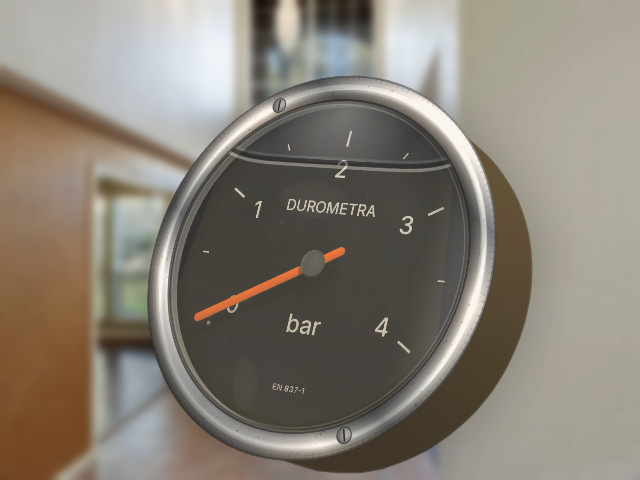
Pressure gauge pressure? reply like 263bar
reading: 0bar
